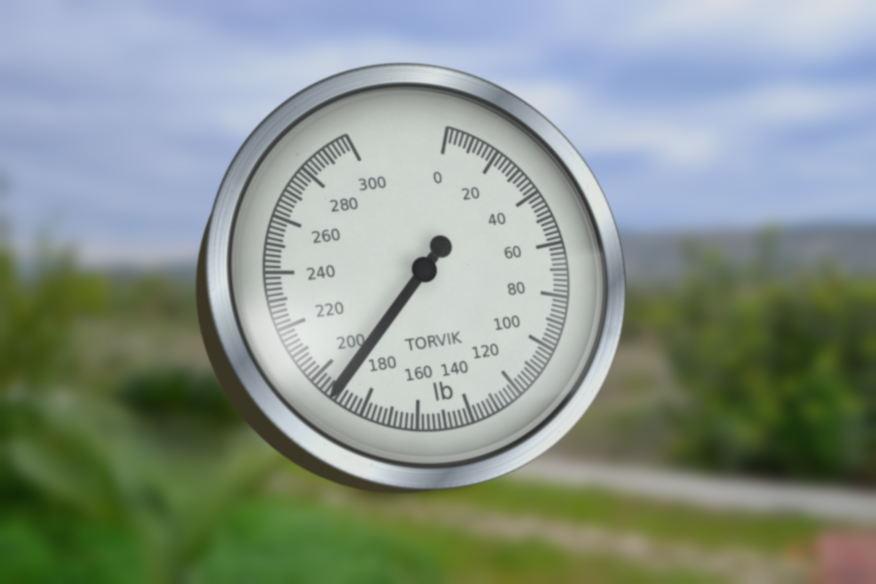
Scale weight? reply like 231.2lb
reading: 192lb
